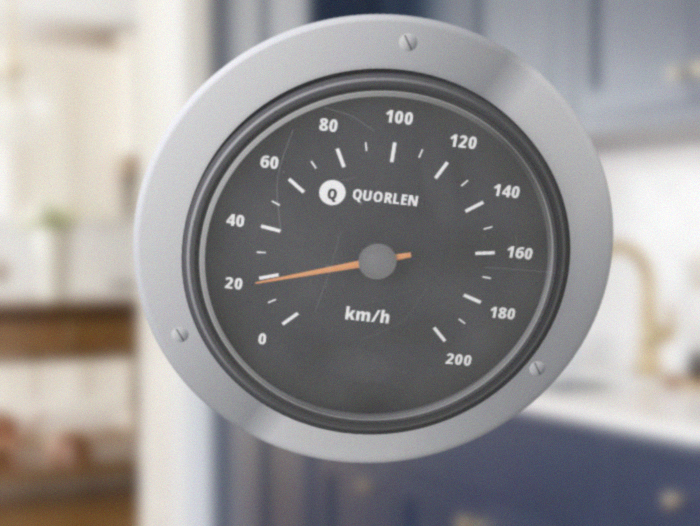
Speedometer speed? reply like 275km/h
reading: 20km/h
